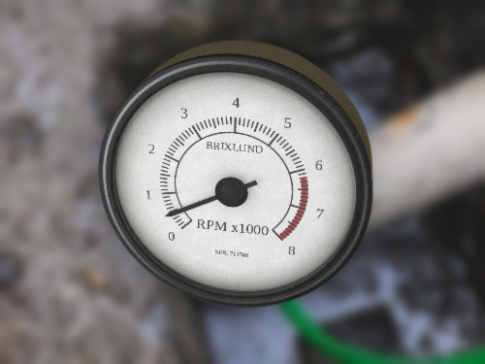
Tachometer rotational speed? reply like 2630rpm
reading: 500rpm
